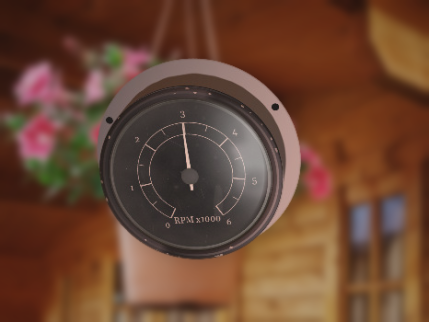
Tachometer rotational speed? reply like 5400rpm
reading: 3000rpm
